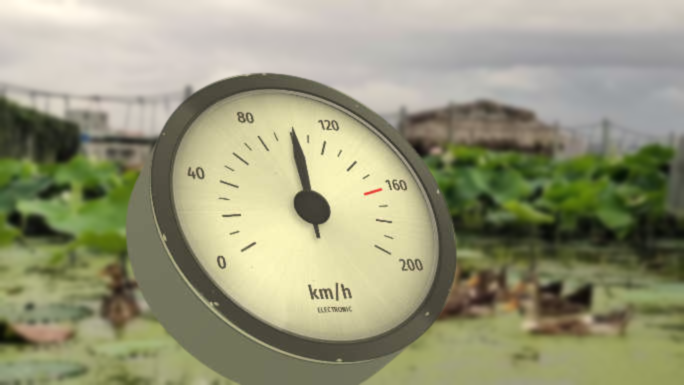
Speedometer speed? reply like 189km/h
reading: 100km/h
